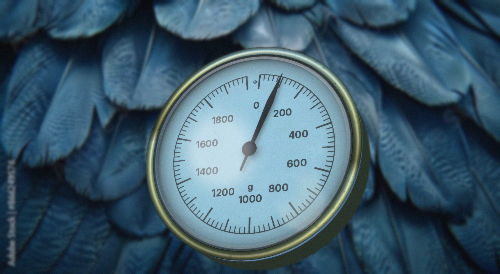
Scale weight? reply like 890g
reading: 100g
